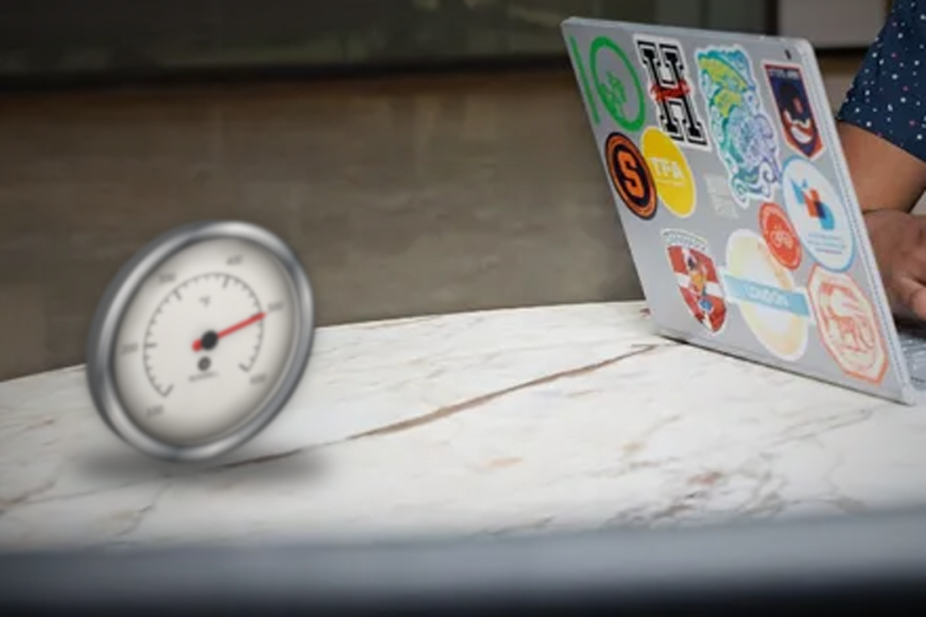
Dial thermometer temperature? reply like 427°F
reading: 500°F
